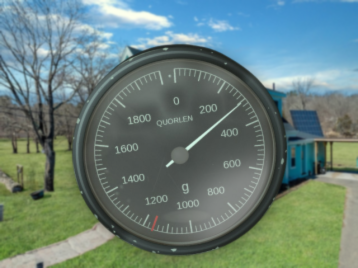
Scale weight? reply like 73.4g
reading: 300g
